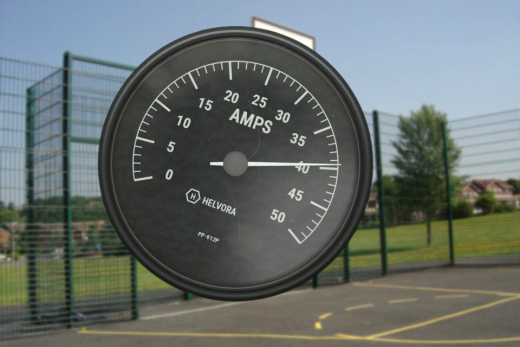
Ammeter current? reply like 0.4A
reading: 39.5A
